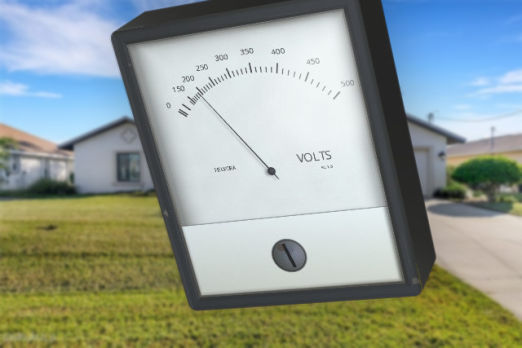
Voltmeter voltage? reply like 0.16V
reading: 200V
